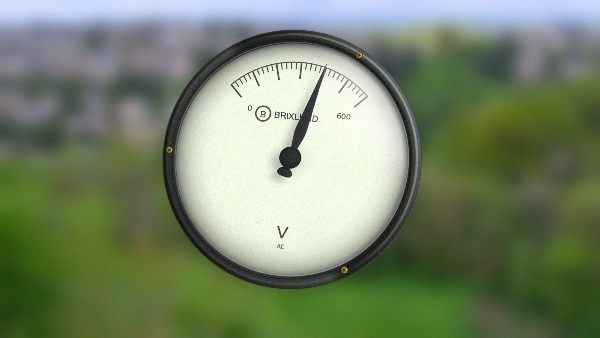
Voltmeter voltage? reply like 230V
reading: 400V
